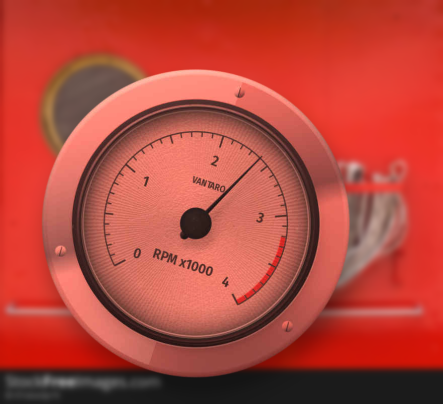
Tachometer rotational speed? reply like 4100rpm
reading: 2400rpm
